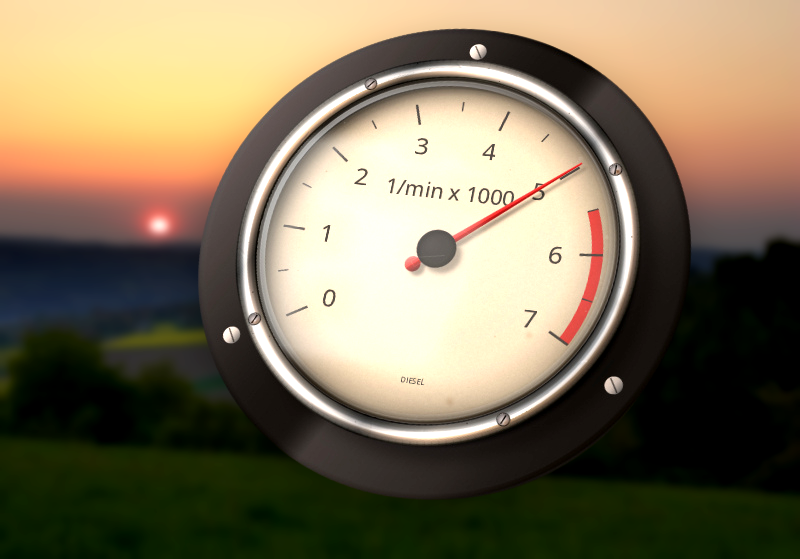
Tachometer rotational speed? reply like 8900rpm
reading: 5000rpm
